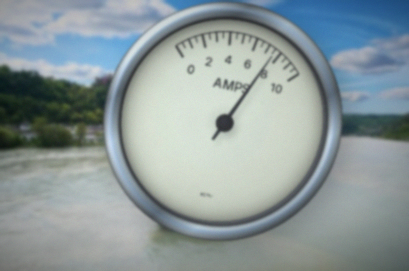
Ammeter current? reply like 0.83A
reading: 7.5A
